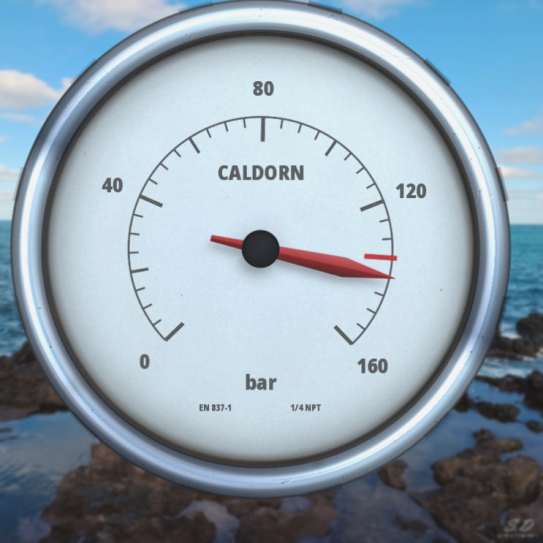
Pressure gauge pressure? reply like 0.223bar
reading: 140bar
